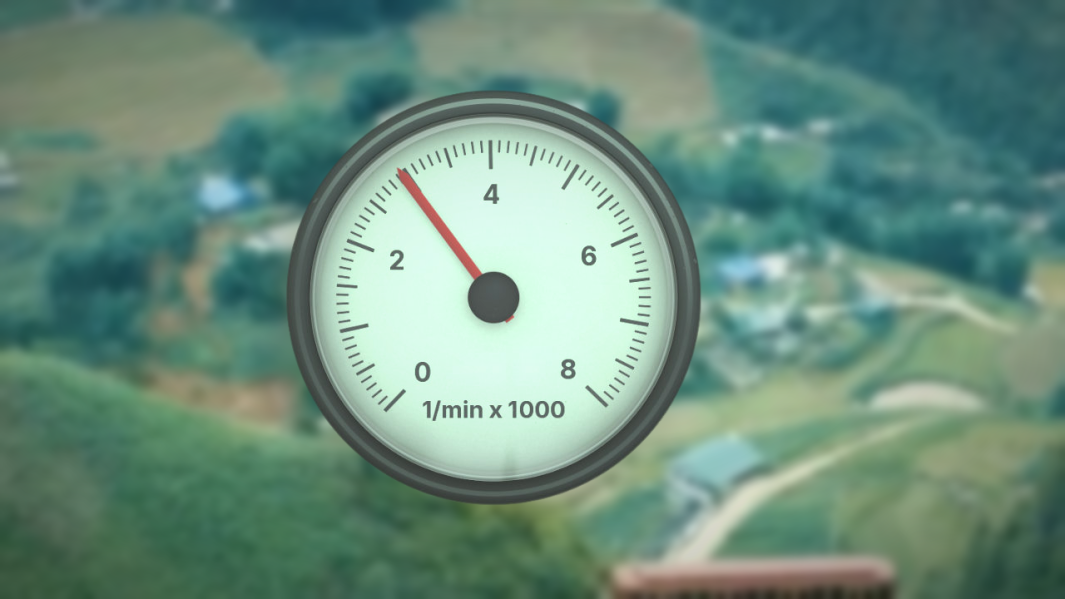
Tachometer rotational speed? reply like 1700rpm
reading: 2950rpm
